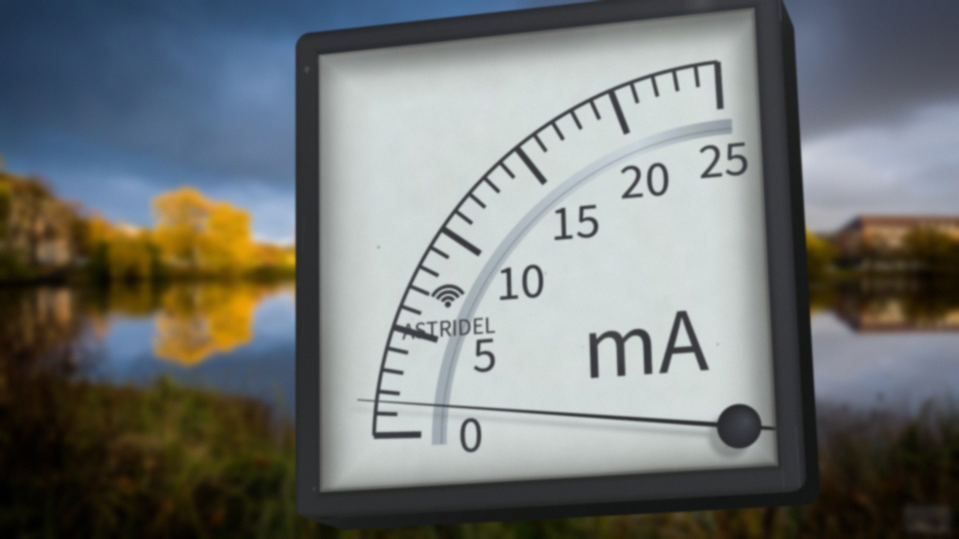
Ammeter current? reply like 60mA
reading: 1.5mA
